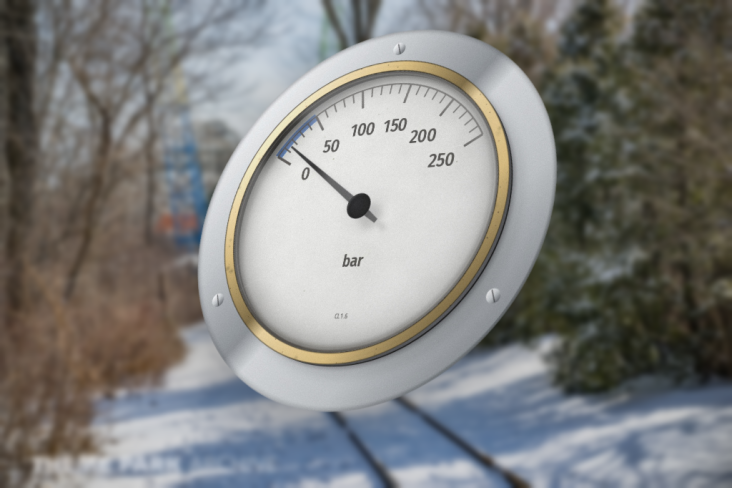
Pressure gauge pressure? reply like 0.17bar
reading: 15bar
